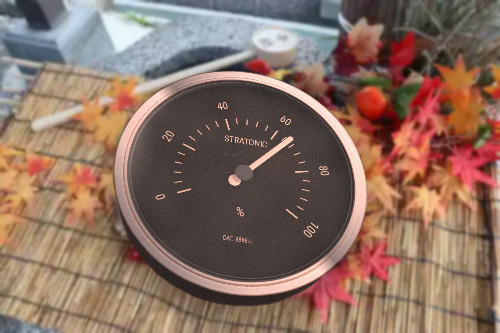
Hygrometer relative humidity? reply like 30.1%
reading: 66%
